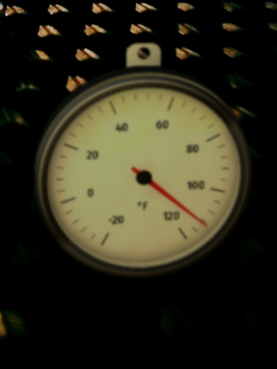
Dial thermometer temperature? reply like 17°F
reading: 112°F
